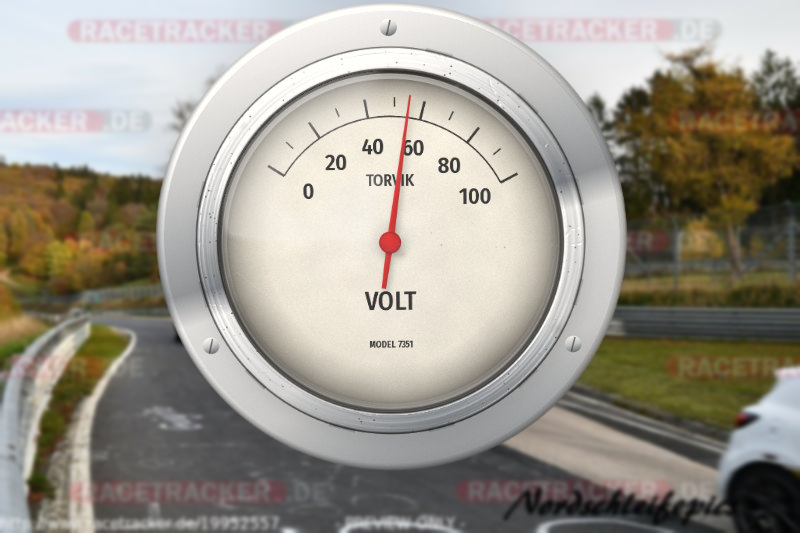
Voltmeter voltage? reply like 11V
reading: 55V
